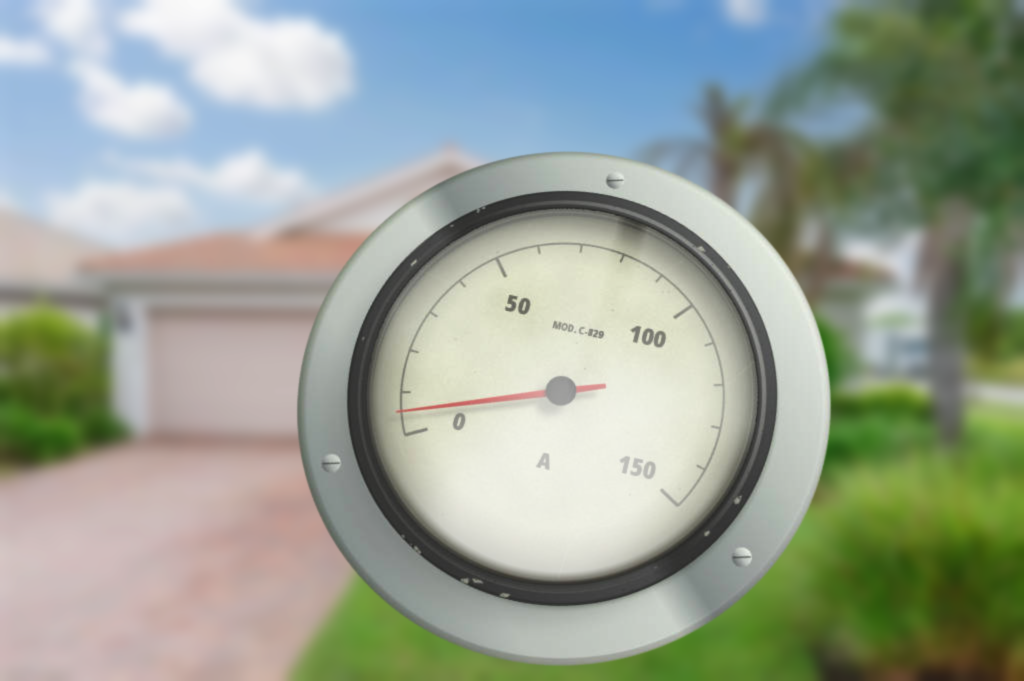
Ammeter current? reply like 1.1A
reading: 5A
